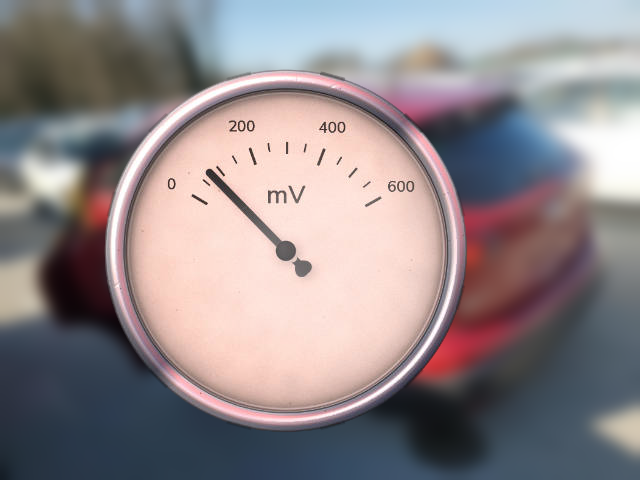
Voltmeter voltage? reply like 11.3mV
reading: 75mV
